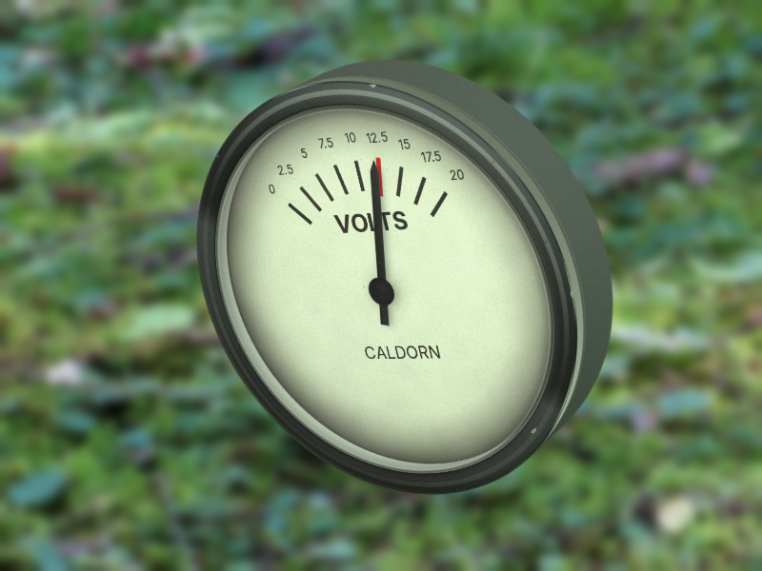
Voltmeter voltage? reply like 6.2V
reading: 12.5V
